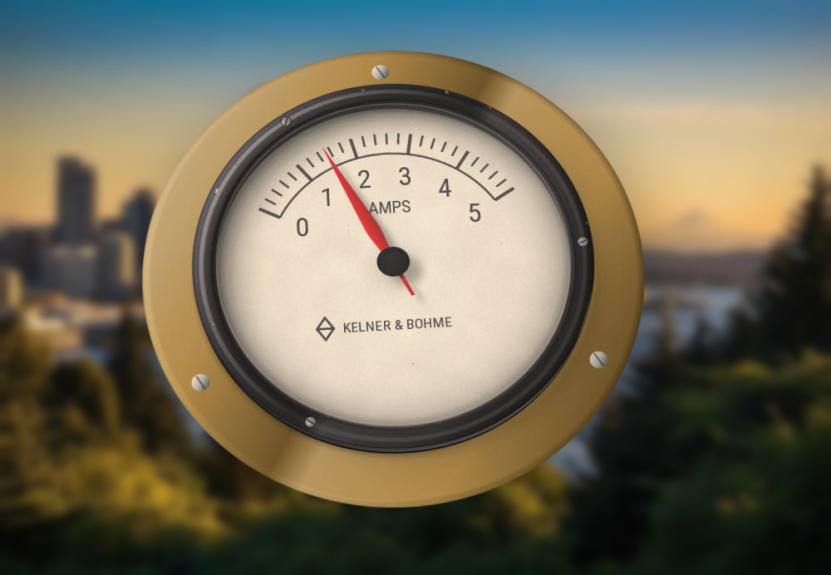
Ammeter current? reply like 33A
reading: 1.5A
